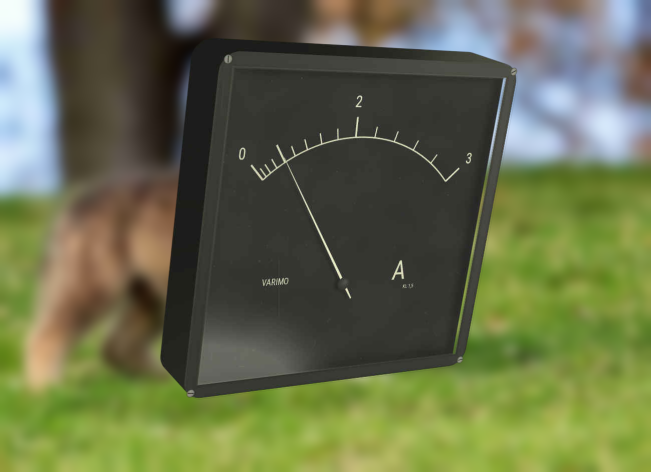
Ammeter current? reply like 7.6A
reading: 1A
